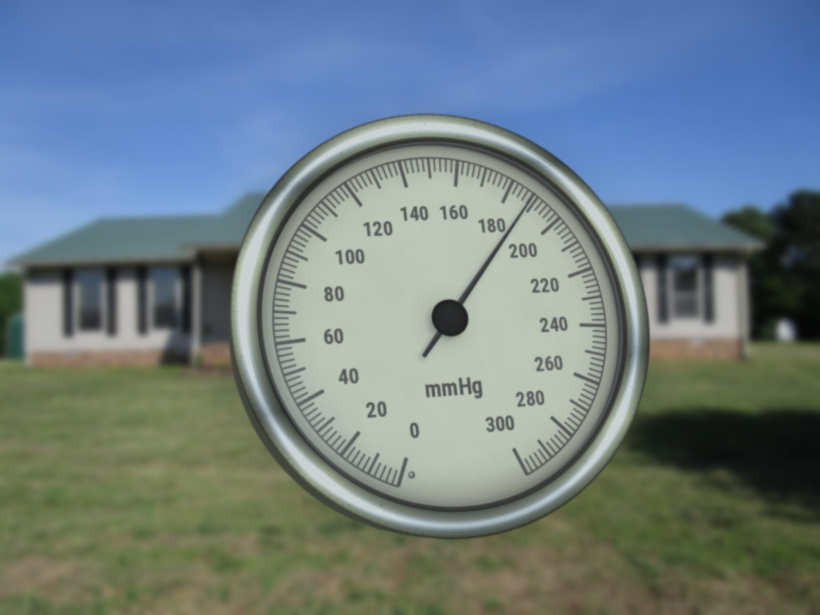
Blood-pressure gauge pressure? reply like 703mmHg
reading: 188mmHg
